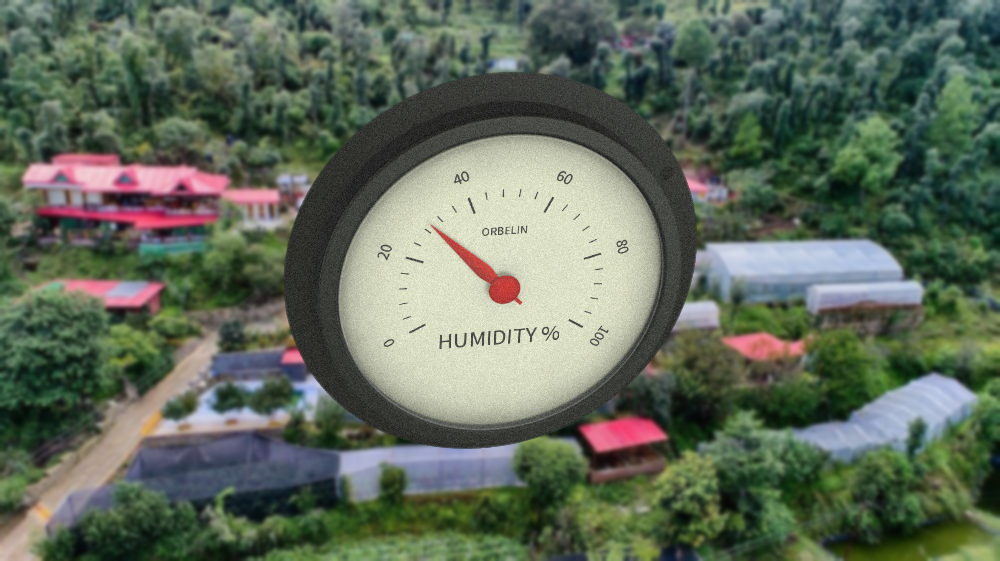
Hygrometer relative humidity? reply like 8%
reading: 30%
